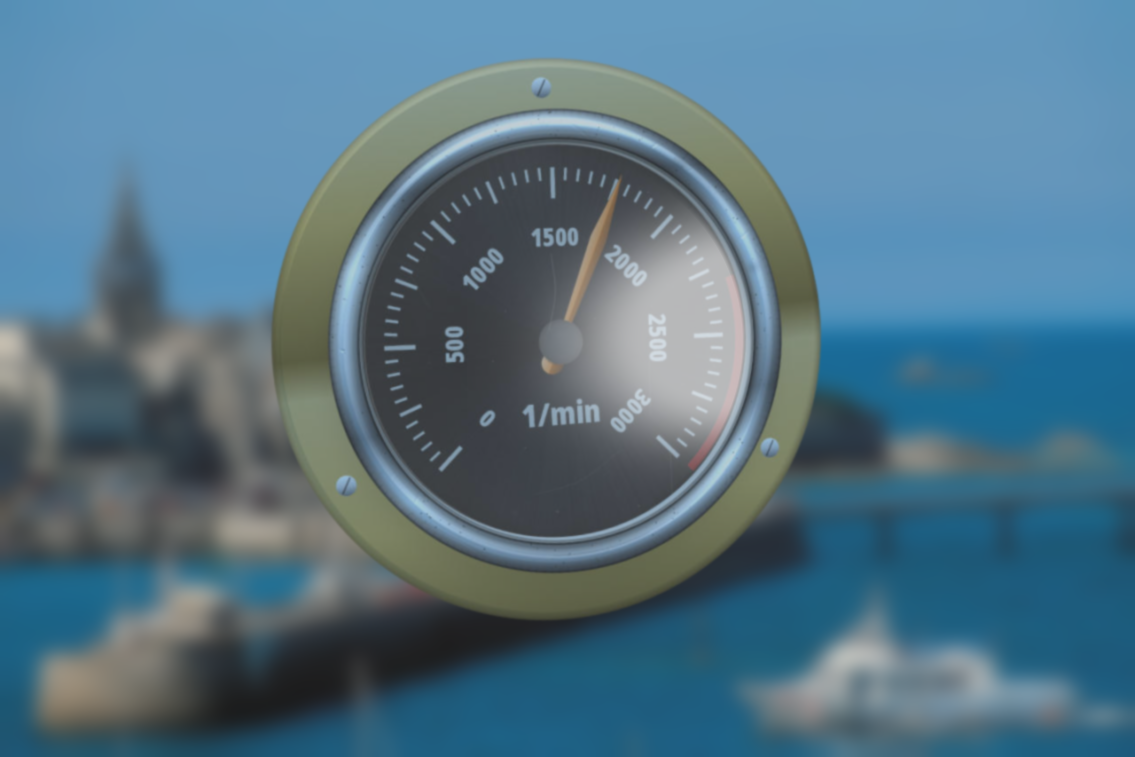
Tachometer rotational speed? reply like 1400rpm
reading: 1750rpm
